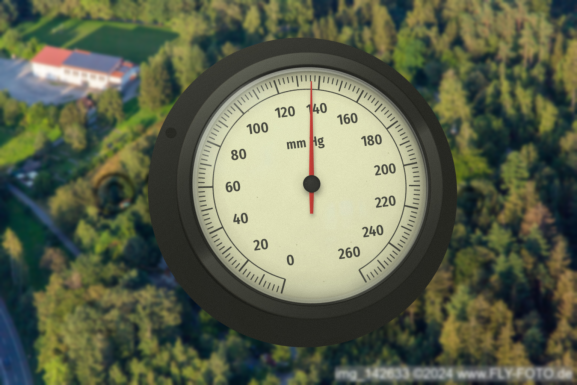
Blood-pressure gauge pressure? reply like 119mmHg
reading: 136mmHg
